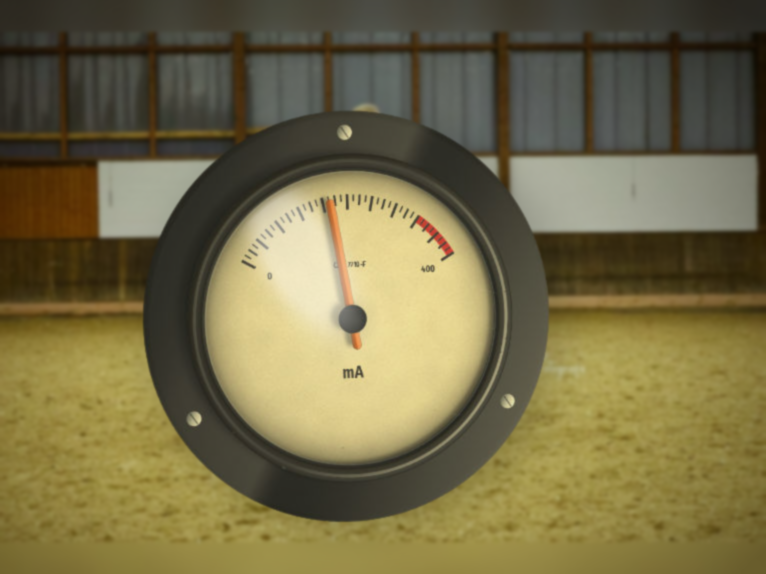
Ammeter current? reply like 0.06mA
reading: 170mA
